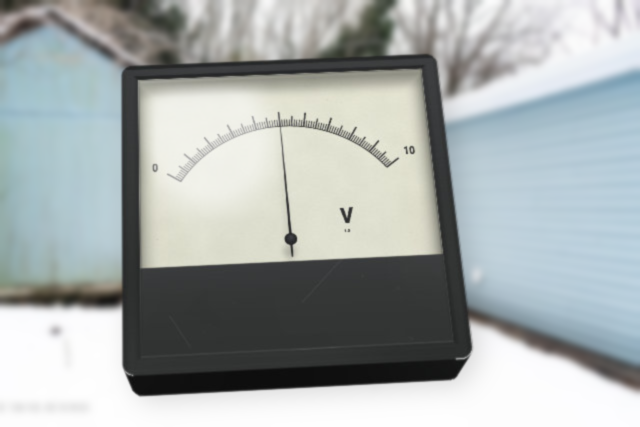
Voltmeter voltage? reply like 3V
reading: 5V
